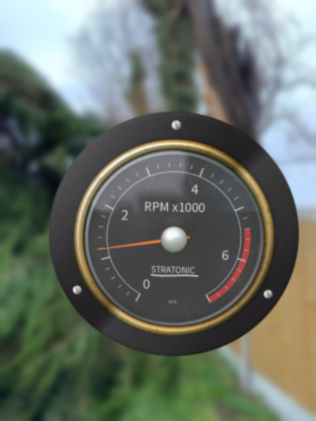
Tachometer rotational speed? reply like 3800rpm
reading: 1200rpm
